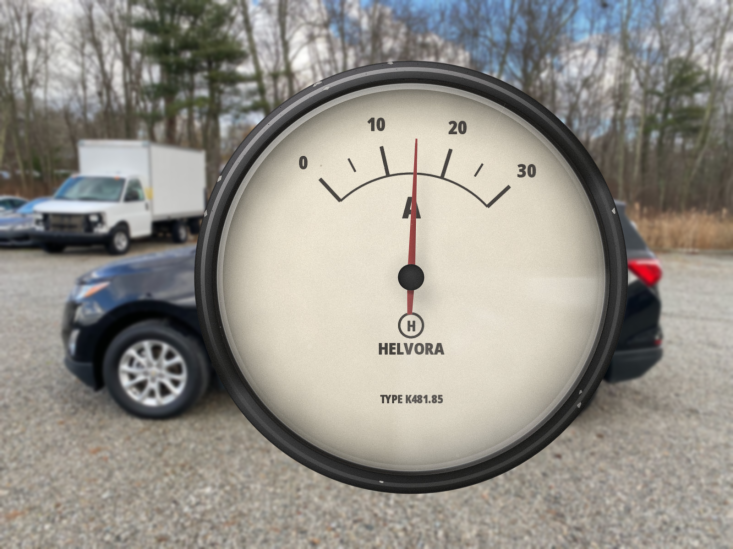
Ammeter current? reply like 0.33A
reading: 15A
